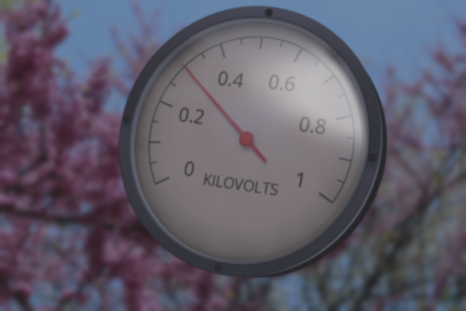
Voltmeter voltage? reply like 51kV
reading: 0.3kV
